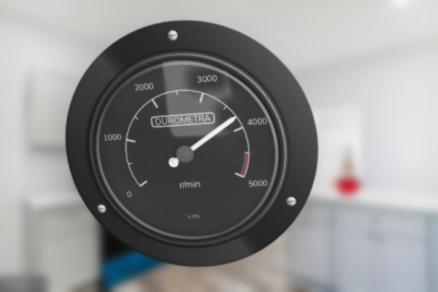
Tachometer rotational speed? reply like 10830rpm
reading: 3750rpm
